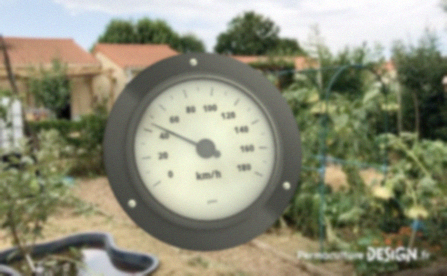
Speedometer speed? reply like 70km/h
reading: 45km/h
